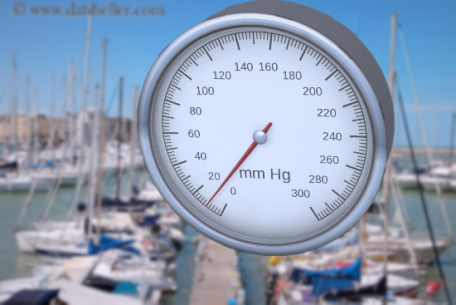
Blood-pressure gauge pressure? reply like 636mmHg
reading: 10mmHg
